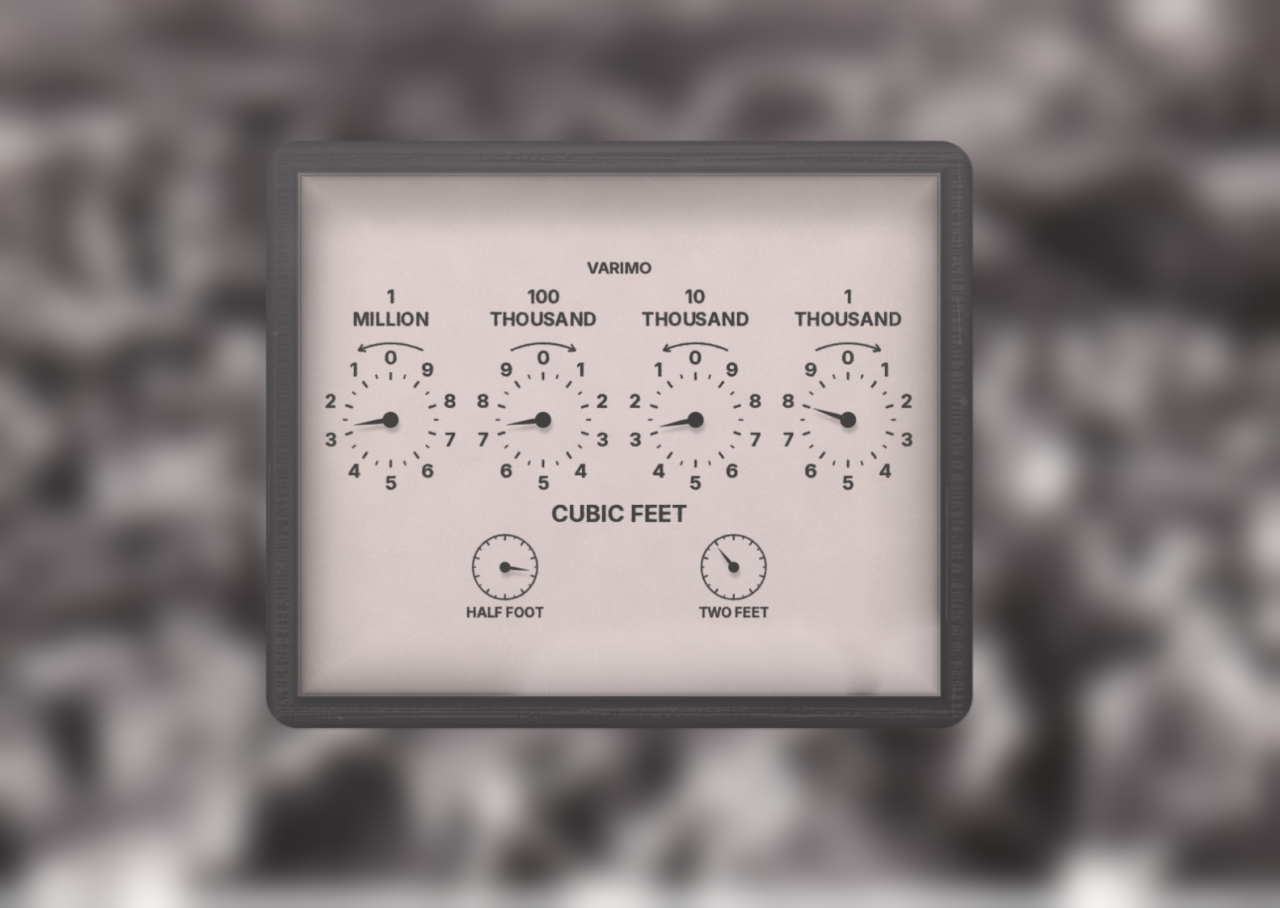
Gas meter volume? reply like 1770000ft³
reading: 272800ft³
